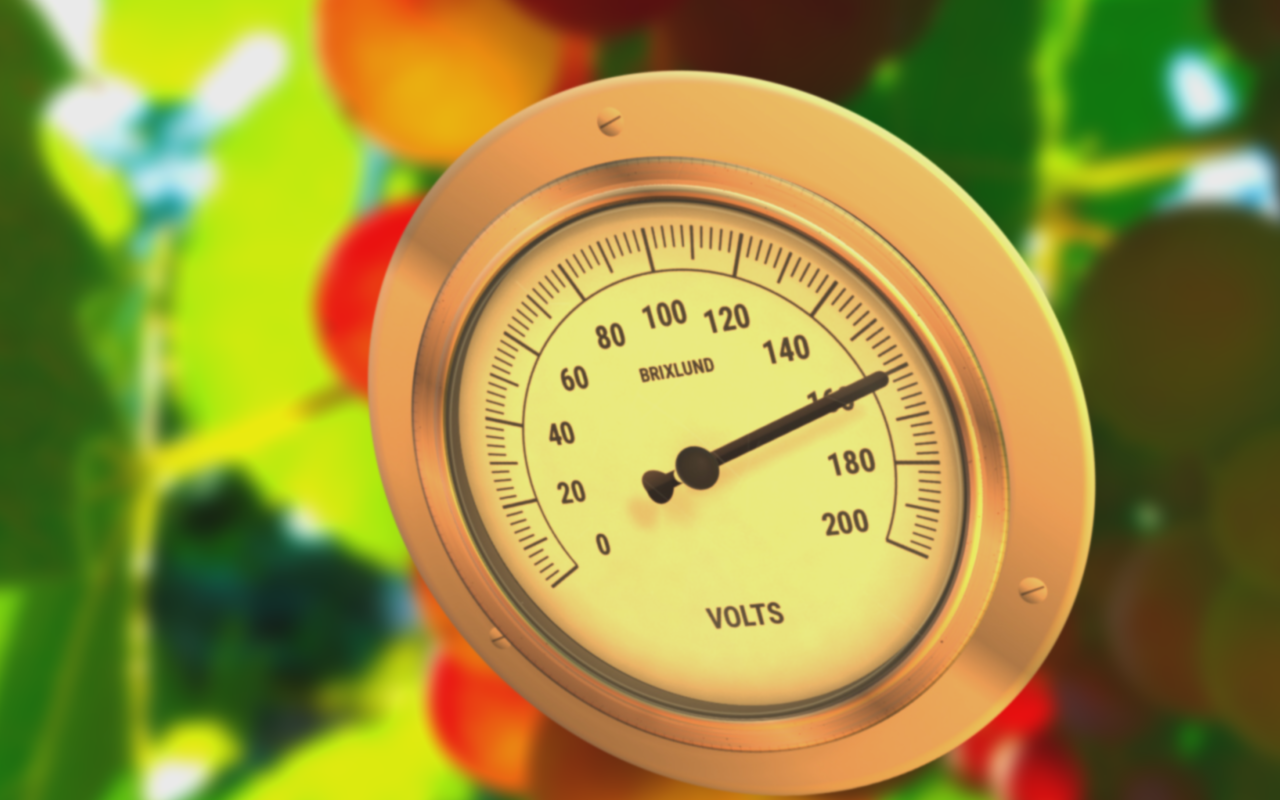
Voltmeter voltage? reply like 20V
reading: 160V
